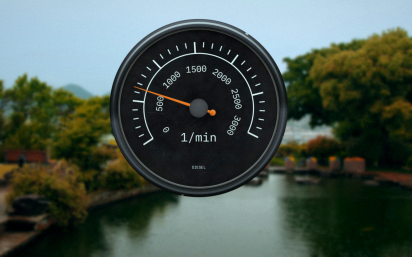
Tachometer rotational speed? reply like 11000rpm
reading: 650rpm
